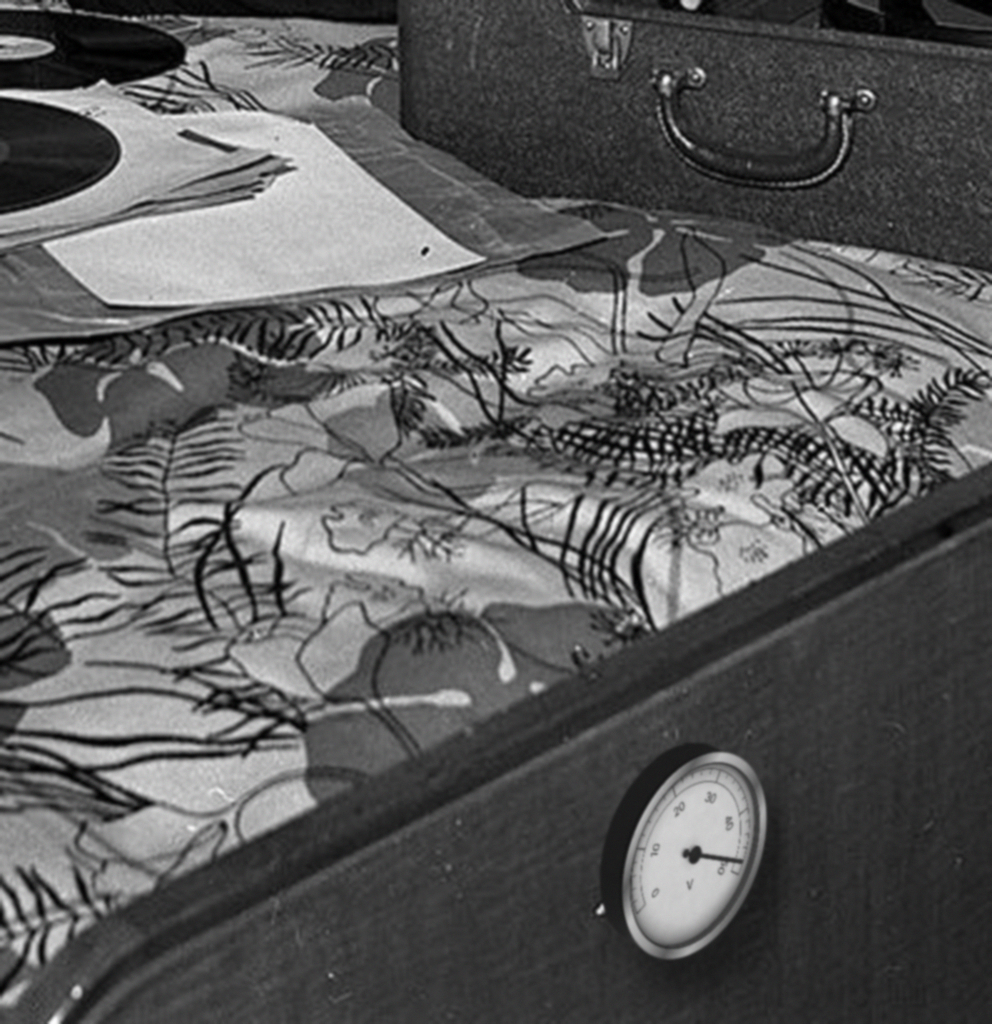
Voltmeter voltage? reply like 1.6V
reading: 48V
